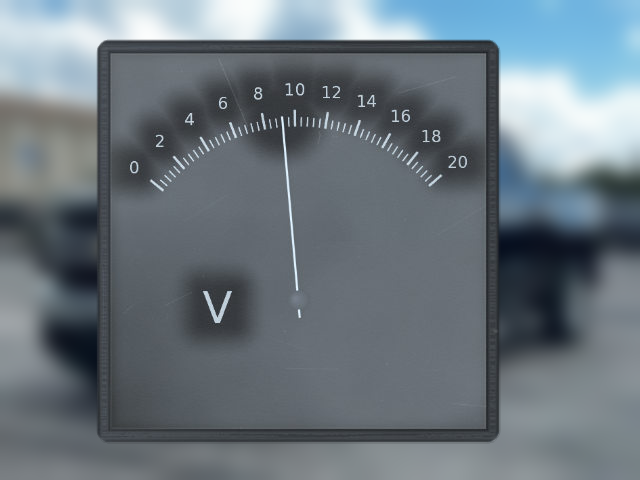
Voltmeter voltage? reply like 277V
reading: 9.2V
